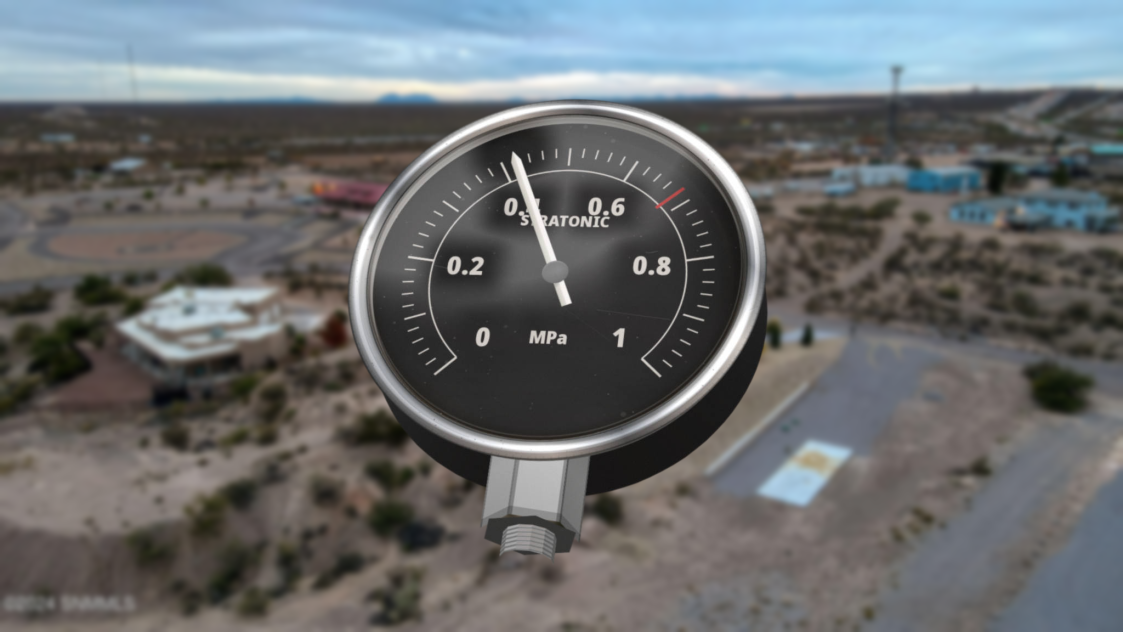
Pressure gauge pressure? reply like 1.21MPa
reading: 0.42MPa
